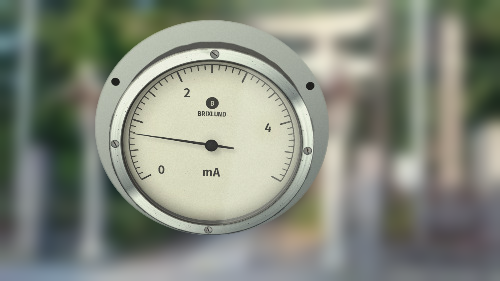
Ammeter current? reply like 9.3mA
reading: 0.8mA
